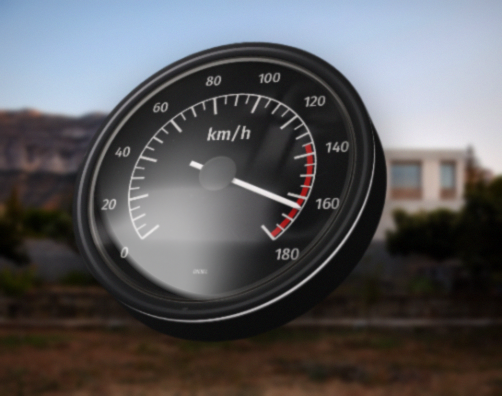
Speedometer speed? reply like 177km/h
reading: 165km/h
